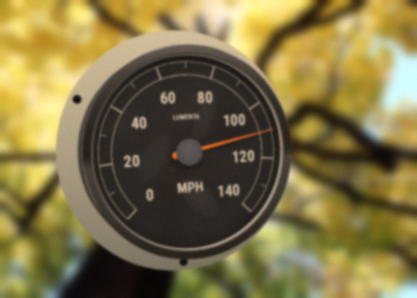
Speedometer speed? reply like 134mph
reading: 110mph
